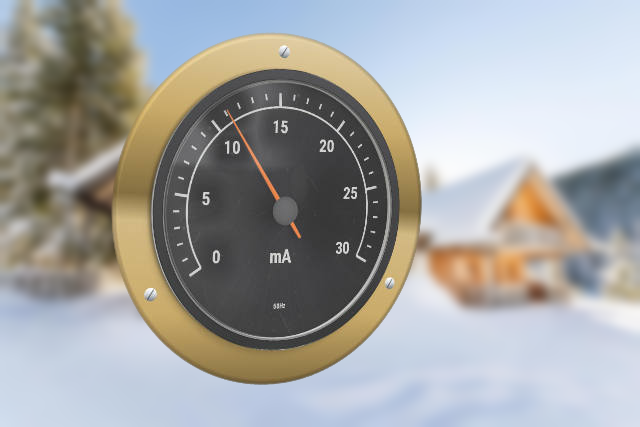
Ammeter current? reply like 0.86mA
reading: 11mA
